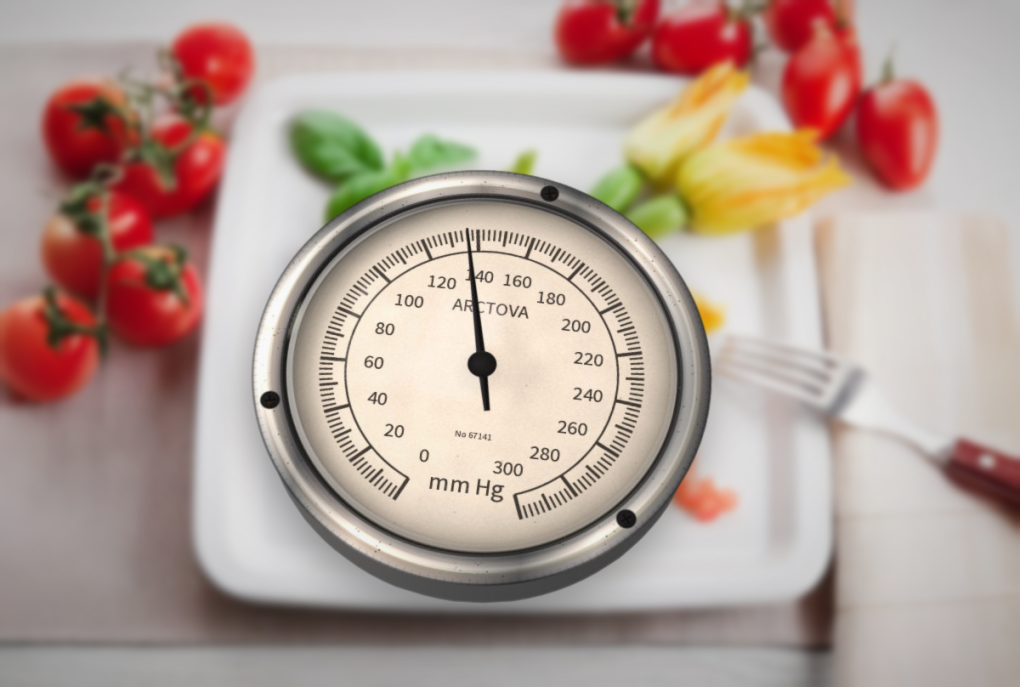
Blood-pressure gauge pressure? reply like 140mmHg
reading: 136mmHg
